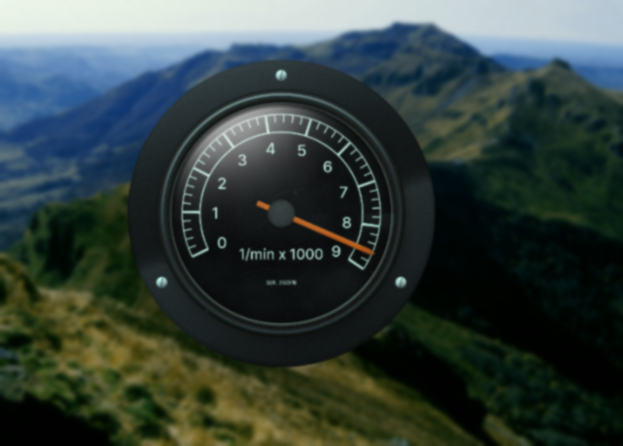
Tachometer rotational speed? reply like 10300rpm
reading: 8600rpm
